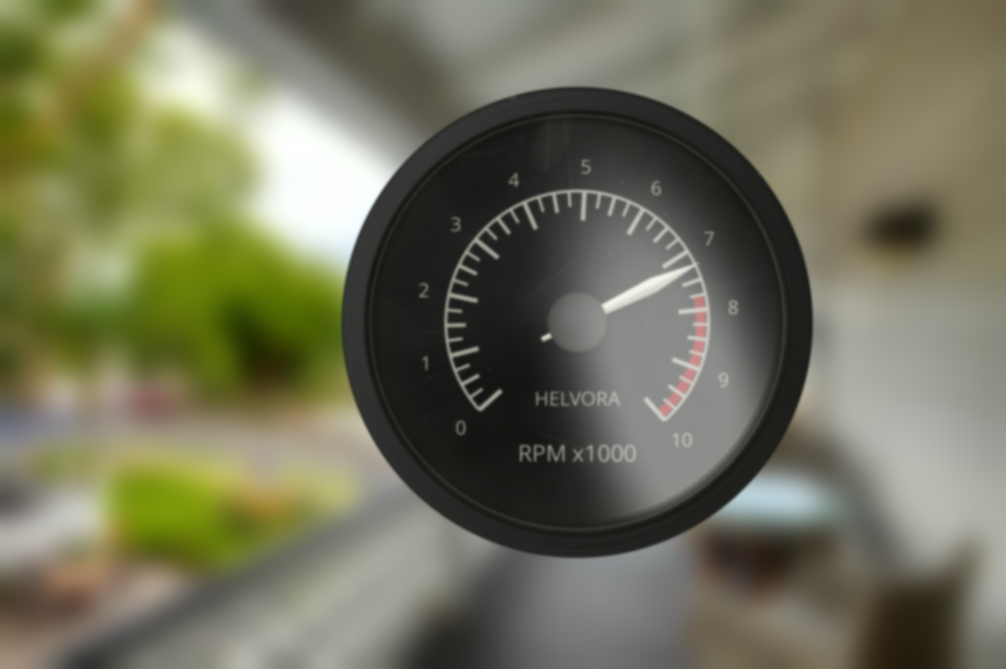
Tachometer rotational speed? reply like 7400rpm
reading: 7250rpm
